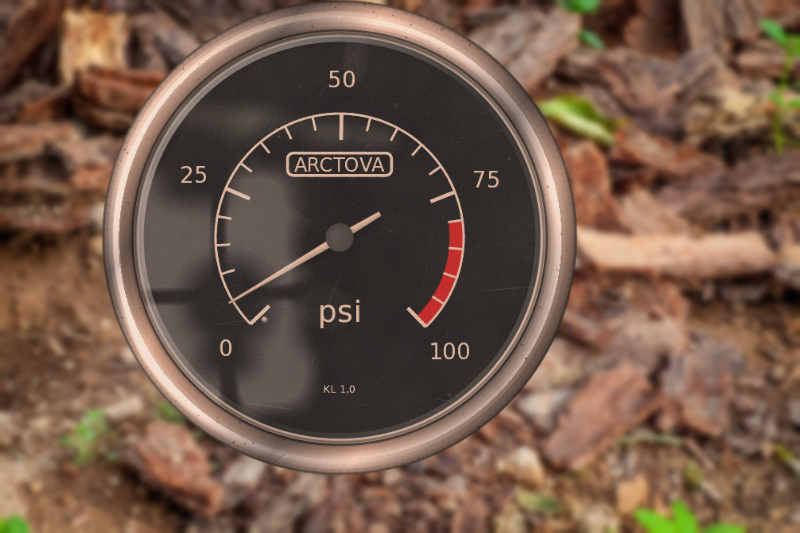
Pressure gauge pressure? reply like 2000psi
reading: 5psi
